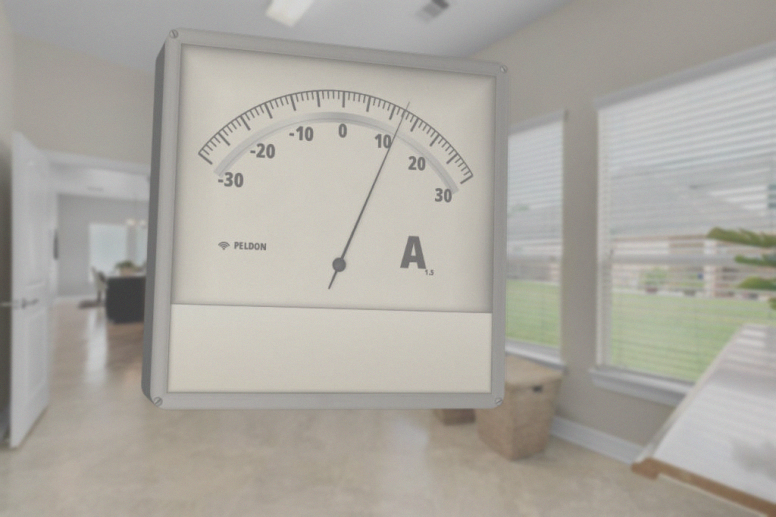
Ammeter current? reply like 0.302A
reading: 12A
